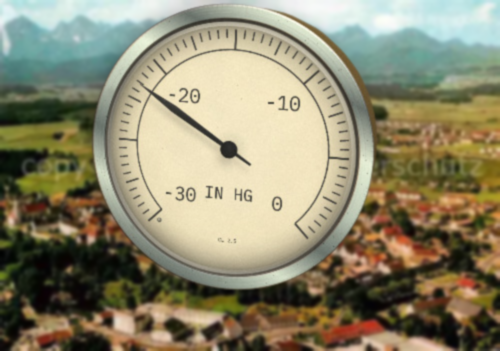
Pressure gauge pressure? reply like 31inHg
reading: -21.5inHg
